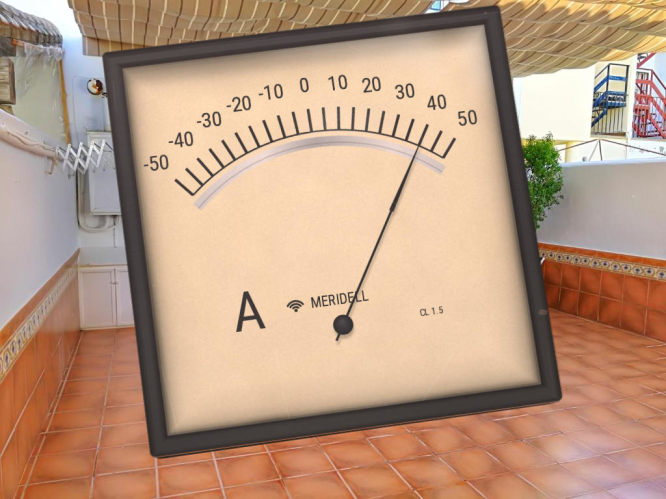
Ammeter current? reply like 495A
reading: 40A
